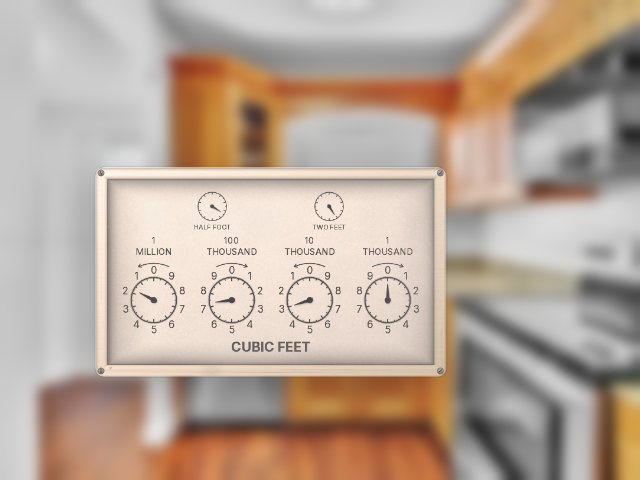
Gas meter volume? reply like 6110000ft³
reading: 173000ft³
